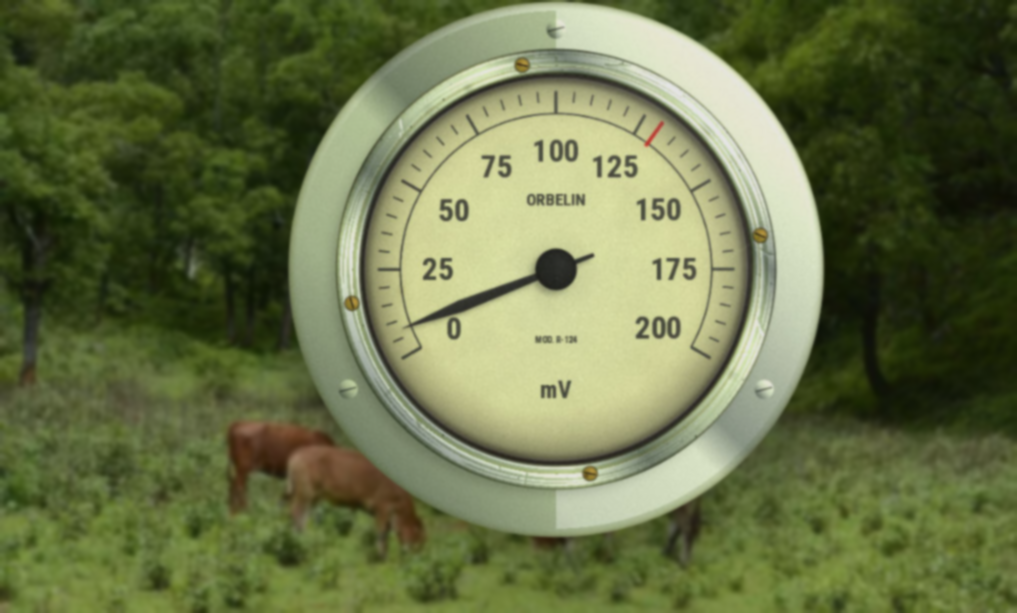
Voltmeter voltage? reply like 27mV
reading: 7.5mV
